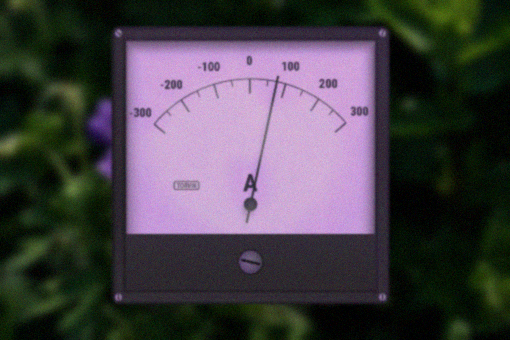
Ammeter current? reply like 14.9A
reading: 75A
